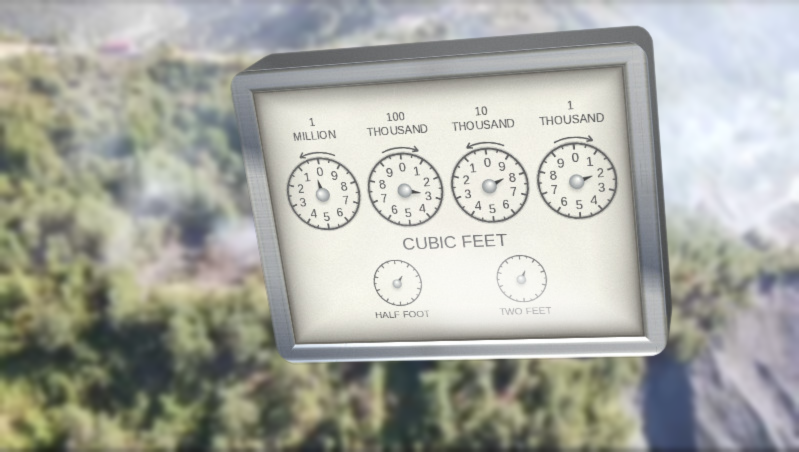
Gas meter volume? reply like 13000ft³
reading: 28200ft³
